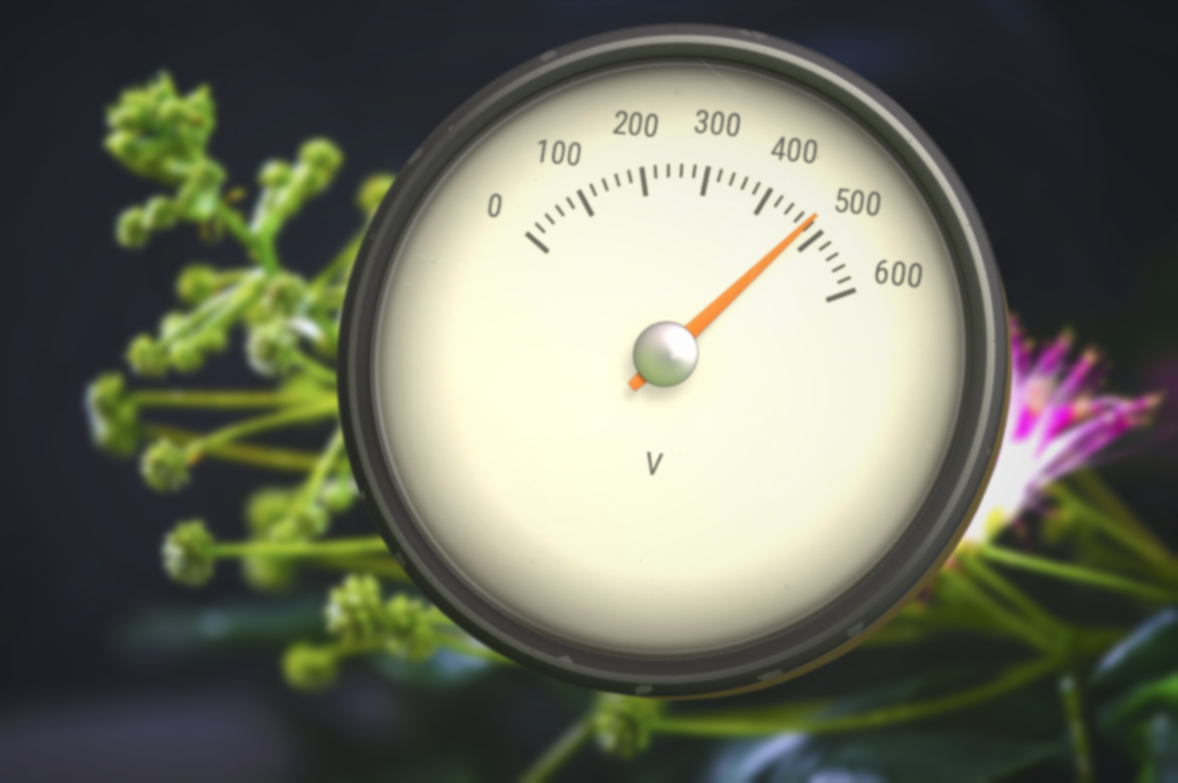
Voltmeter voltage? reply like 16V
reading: 480V
